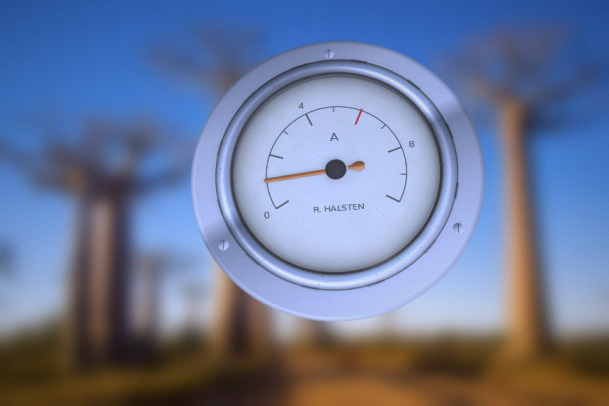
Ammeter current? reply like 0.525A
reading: 1A
